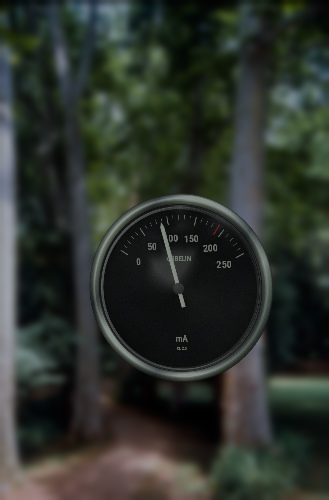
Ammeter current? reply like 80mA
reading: 90mA
